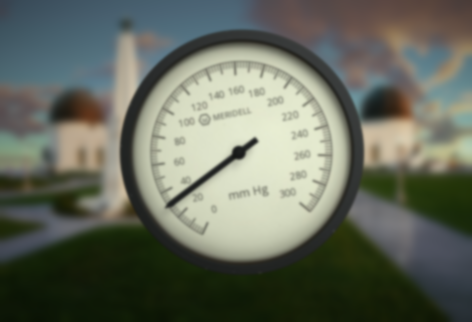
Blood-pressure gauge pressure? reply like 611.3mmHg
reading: 30mmHg
